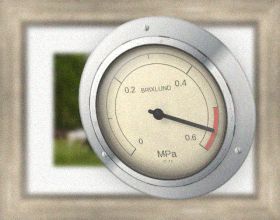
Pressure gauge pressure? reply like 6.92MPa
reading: 0.55MPa
